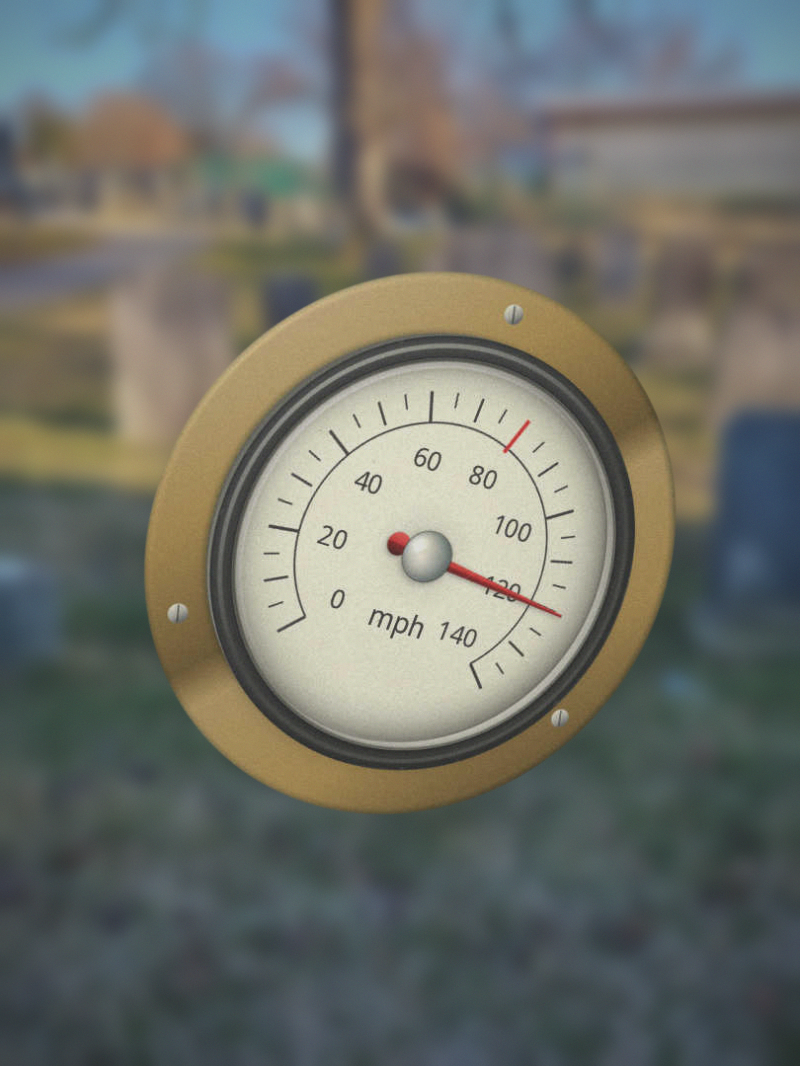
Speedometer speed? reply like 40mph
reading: 120mph
